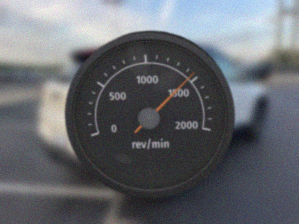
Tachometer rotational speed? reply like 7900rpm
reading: 1450rpm
